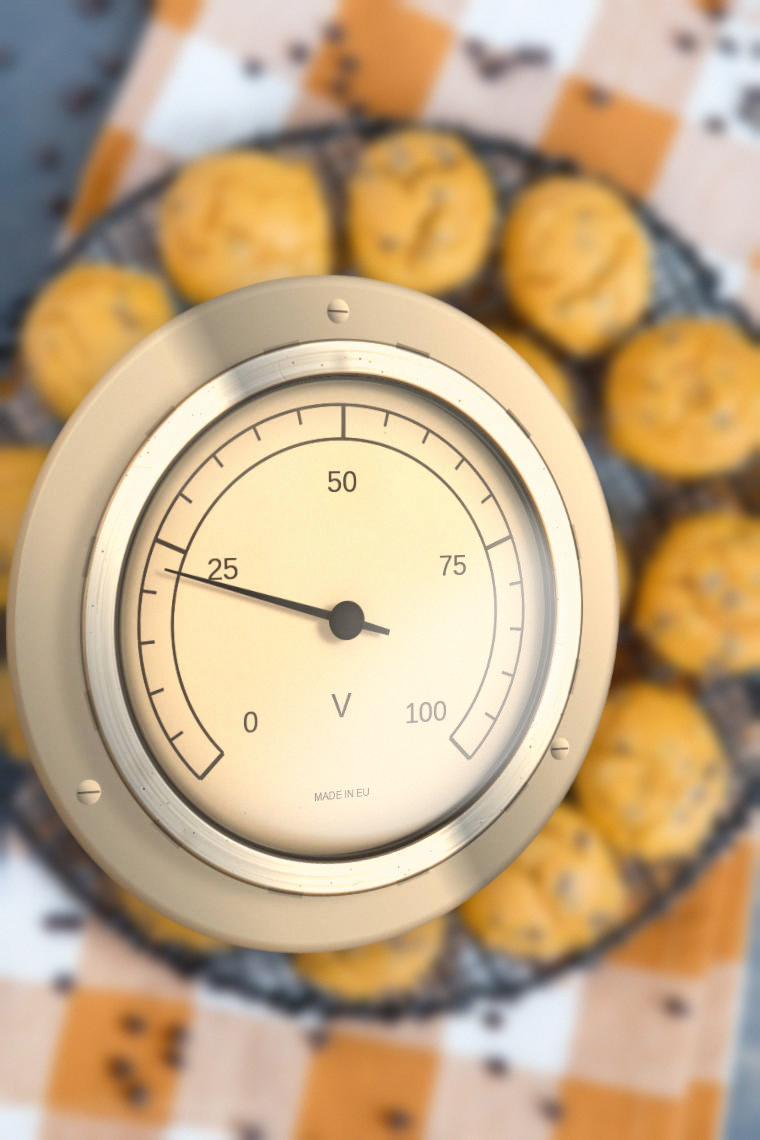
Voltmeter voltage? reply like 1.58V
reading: 22.5V
